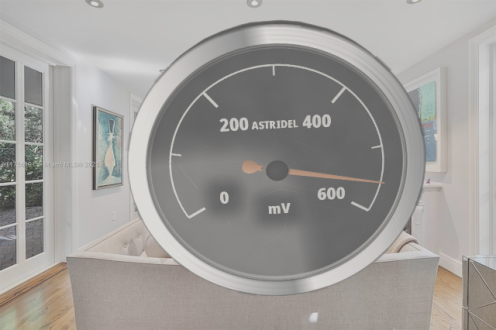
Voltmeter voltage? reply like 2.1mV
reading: 550mV
